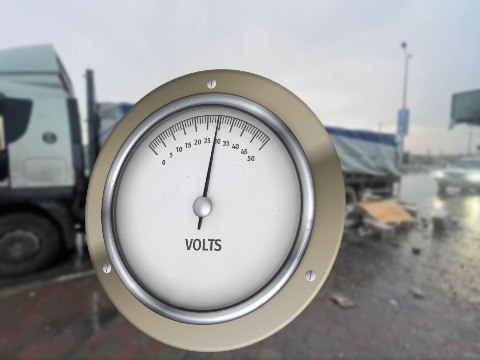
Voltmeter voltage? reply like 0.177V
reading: 30V
